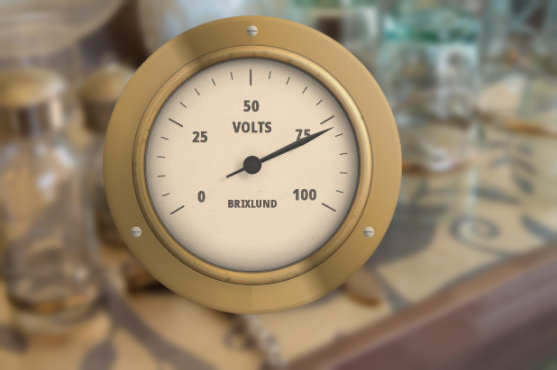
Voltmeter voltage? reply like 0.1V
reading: 77.5V
